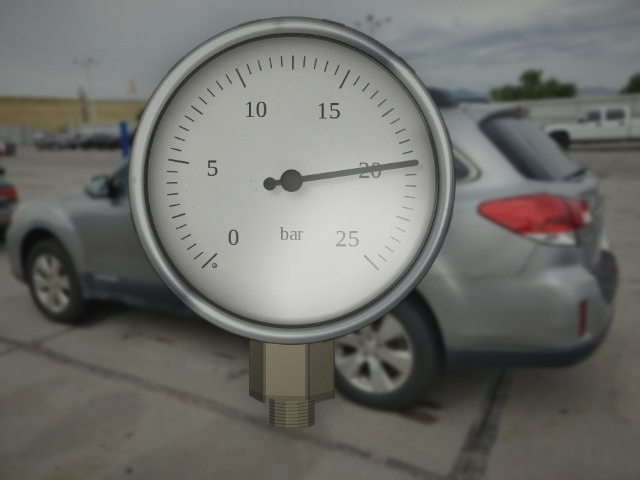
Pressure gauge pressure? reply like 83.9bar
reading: 20bar
